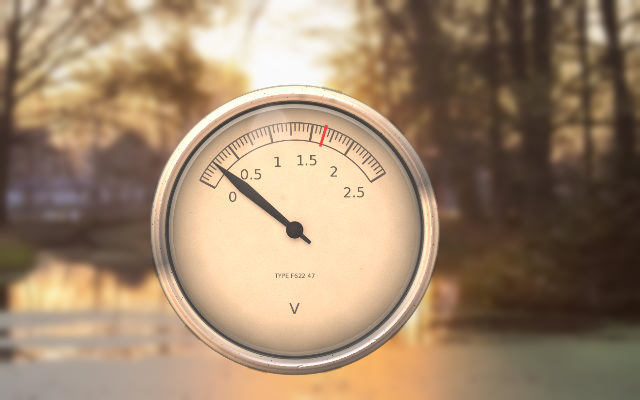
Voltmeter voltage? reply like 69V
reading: 0.25V
